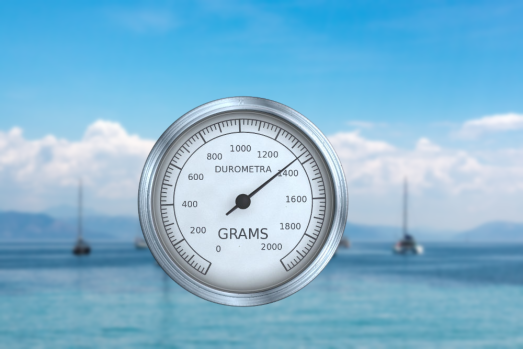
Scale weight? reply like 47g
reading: 1360g
